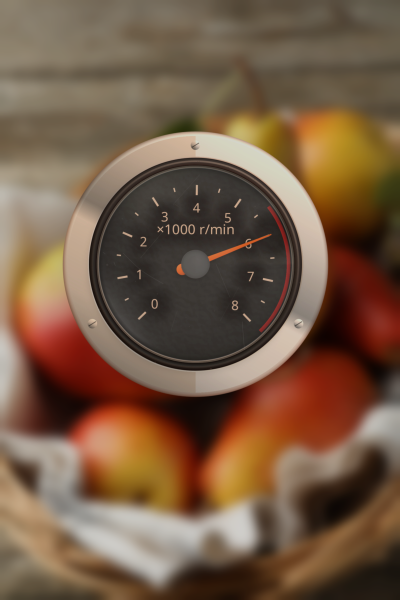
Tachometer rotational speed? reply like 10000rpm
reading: 6000rpm
